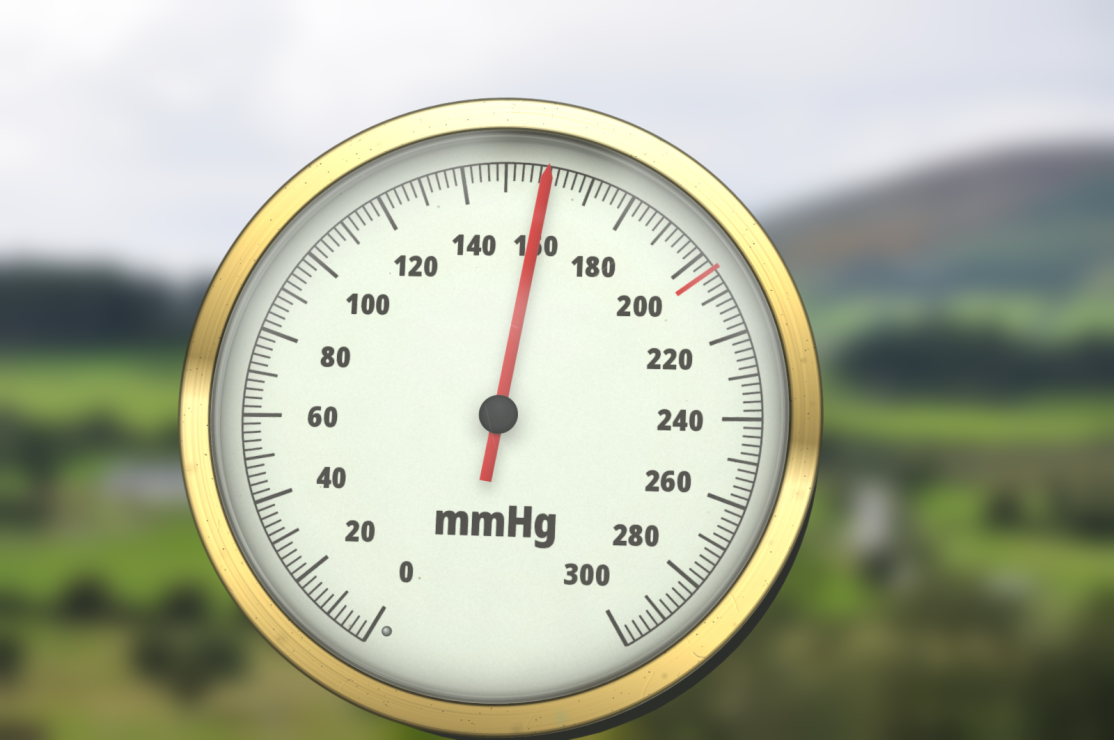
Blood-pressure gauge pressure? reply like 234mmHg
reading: 160mmHg
